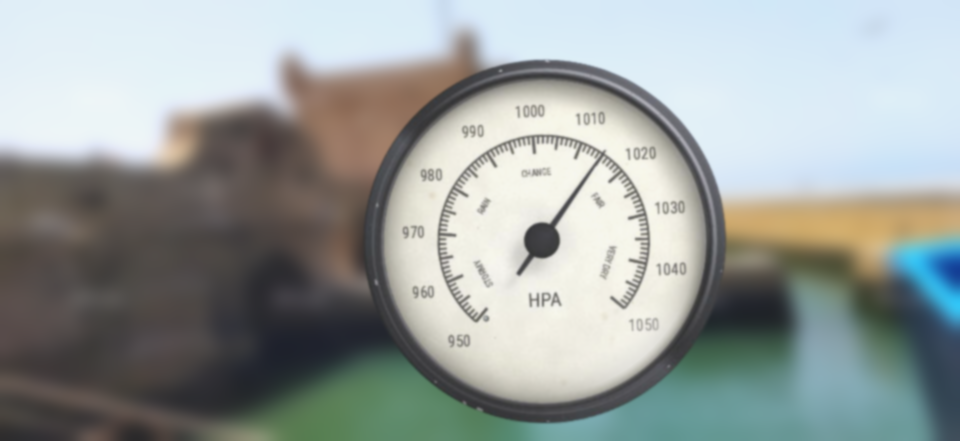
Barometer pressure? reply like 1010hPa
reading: 1015hPa
